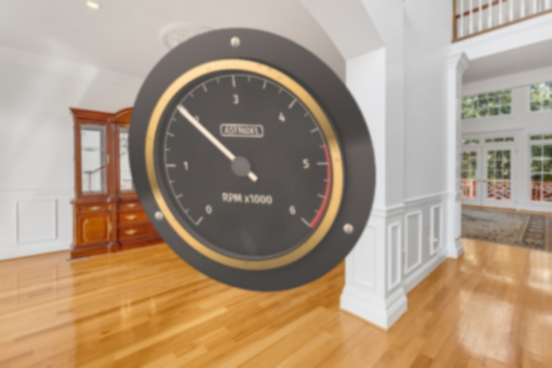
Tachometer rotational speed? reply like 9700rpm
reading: 2000rpm
